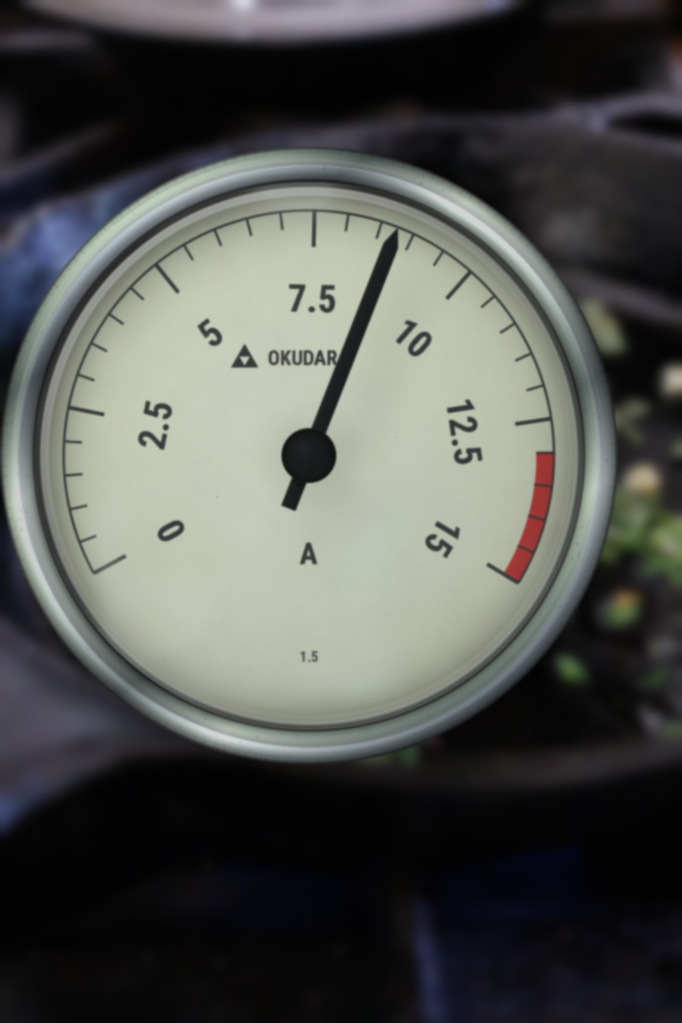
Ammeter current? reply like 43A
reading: 8.75A
